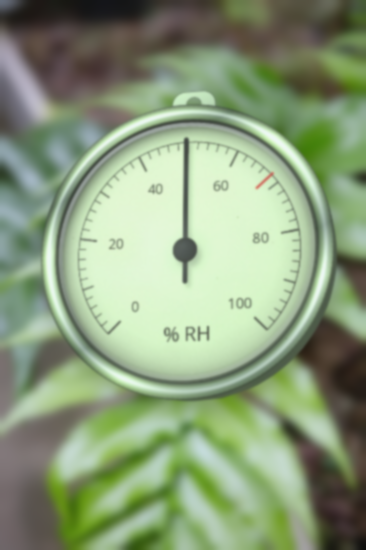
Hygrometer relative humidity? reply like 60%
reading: 50%
